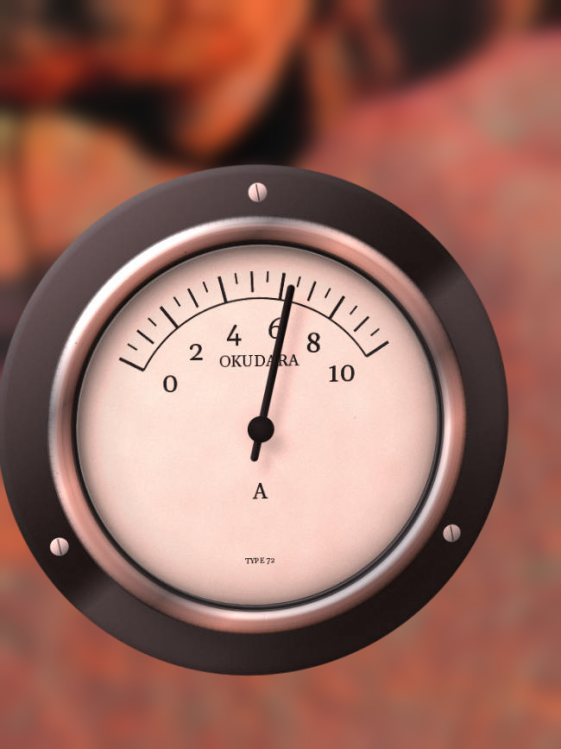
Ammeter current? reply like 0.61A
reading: 6.25A
